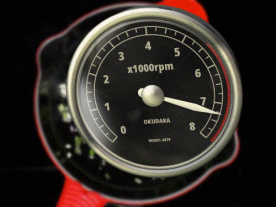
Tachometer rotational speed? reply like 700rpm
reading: 7250rpm
